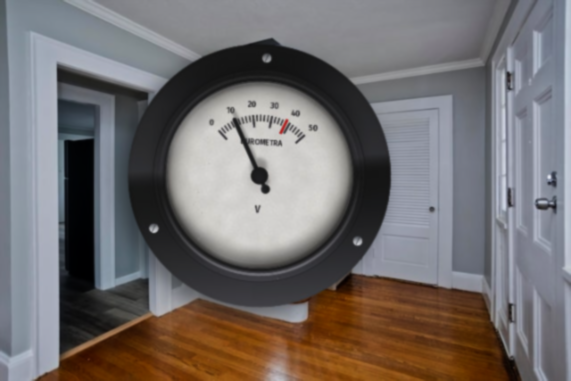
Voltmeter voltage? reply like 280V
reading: 10V
